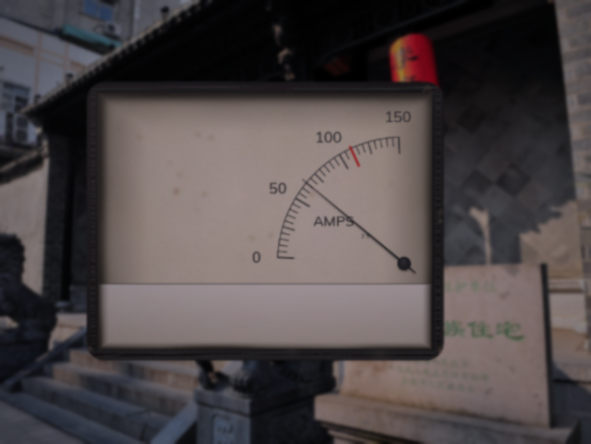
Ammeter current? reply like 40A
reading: 65A
